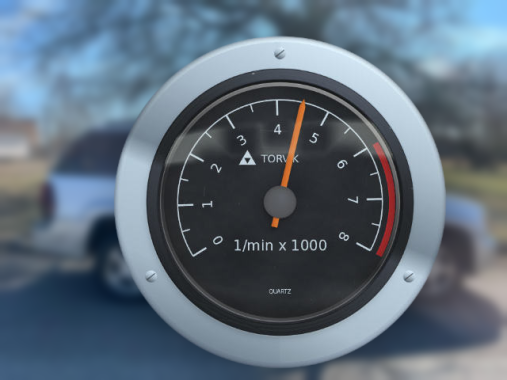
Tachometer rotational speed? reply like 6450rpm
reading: 4500rpm
